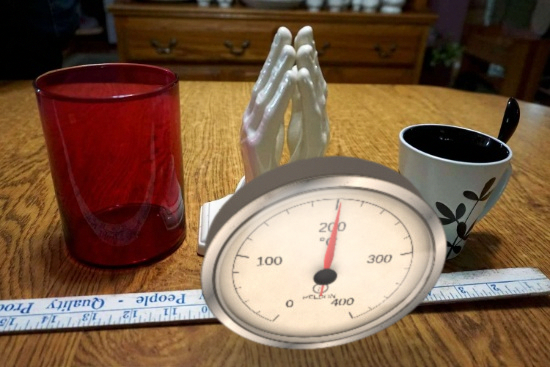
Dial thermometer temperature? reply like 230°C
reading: 200°C
